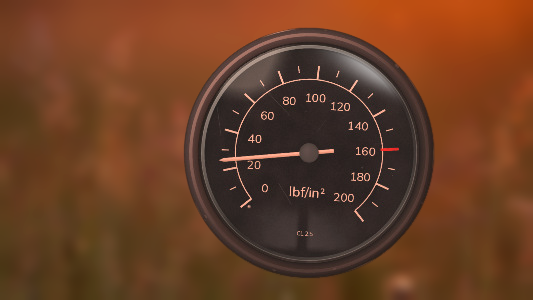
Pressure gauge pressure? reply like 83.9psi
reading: 25psi
